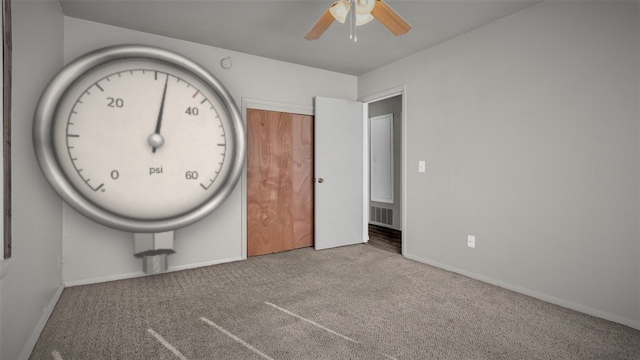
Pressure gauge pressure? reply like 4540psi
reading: 32psi
